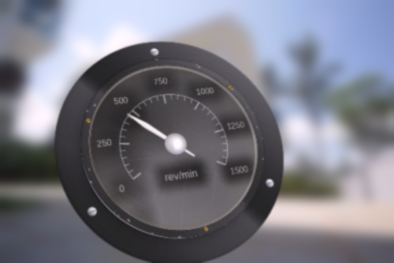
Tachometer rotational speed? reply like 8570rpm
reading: 450rpm
